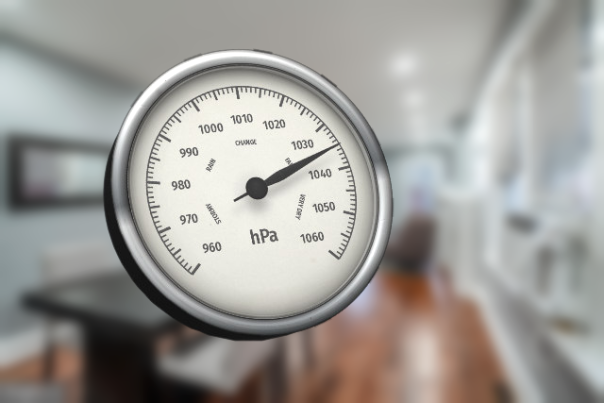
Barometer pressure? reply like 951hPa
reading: 1035hPa
